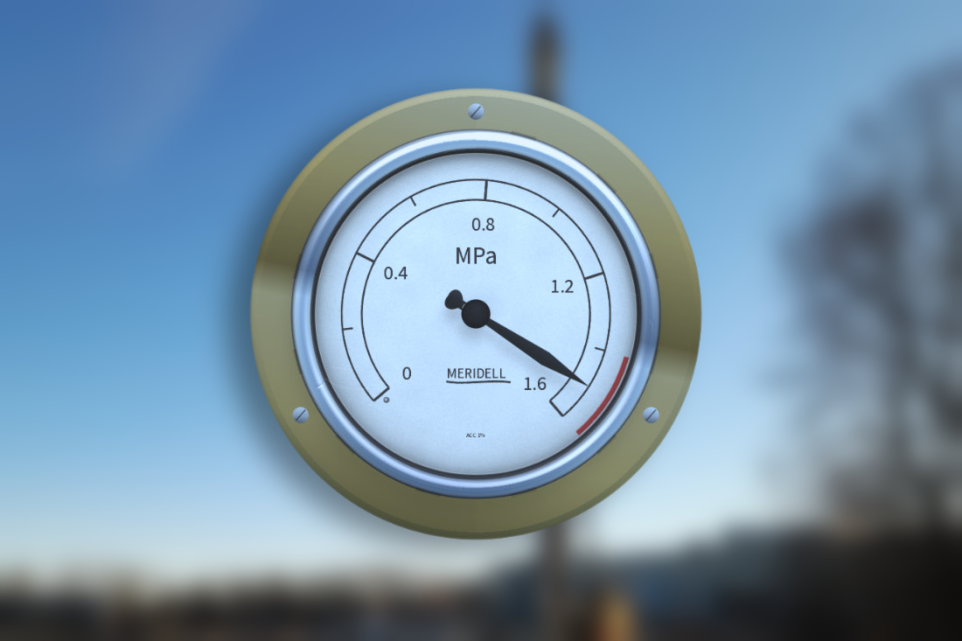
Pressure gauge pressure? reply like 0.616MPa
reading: 1.5MPa
